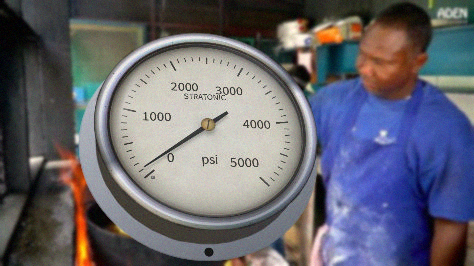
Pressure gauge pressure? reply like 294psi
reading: 100psi
